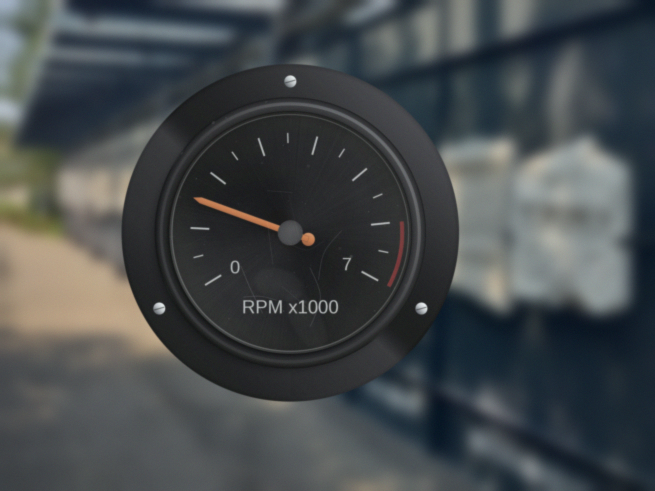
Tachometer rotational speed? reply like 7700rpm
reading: 1500rpm
